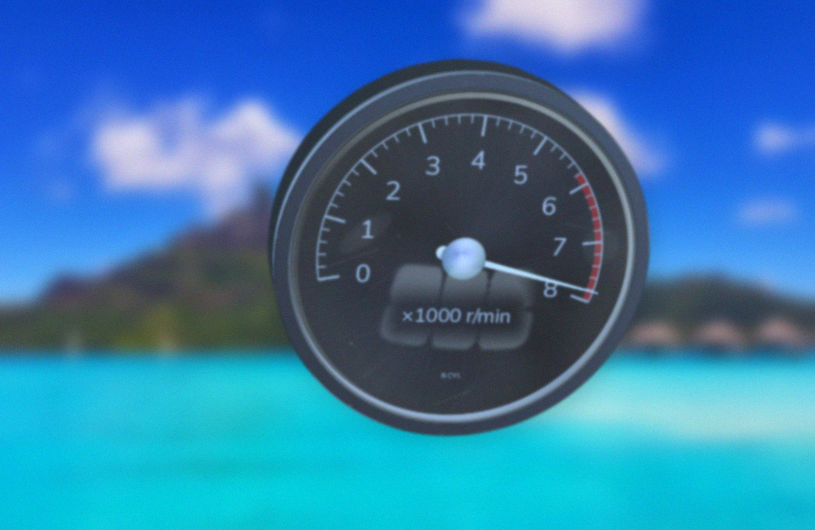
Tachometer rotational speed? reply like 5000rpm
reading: 7800rpm
